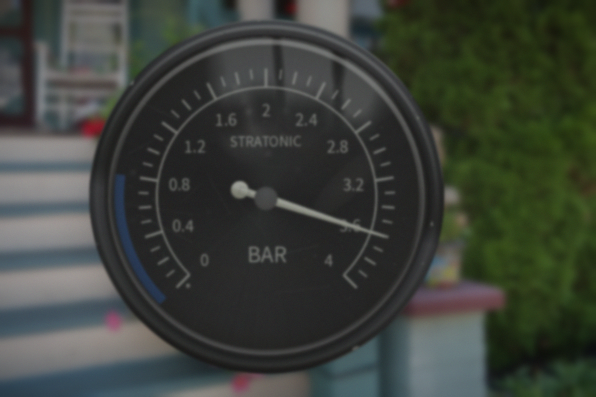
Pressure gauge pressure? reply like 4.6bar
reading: 3.6bar
